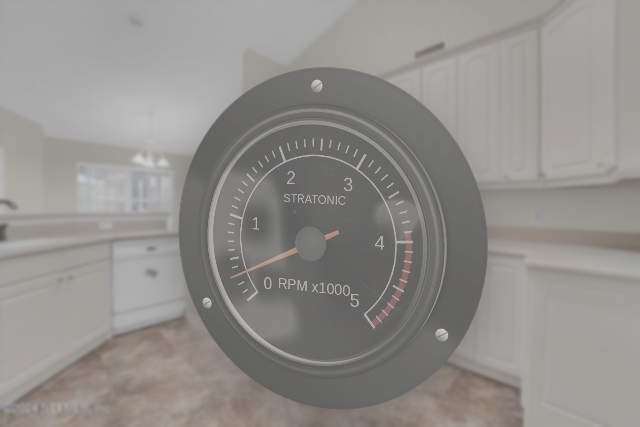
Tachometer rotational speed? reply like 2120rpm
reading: 300rpm
